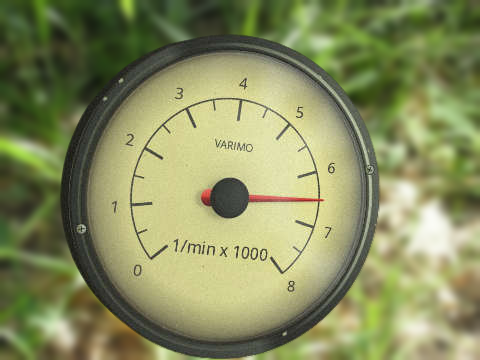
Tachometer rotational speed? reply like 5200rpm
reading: 6500rpm
